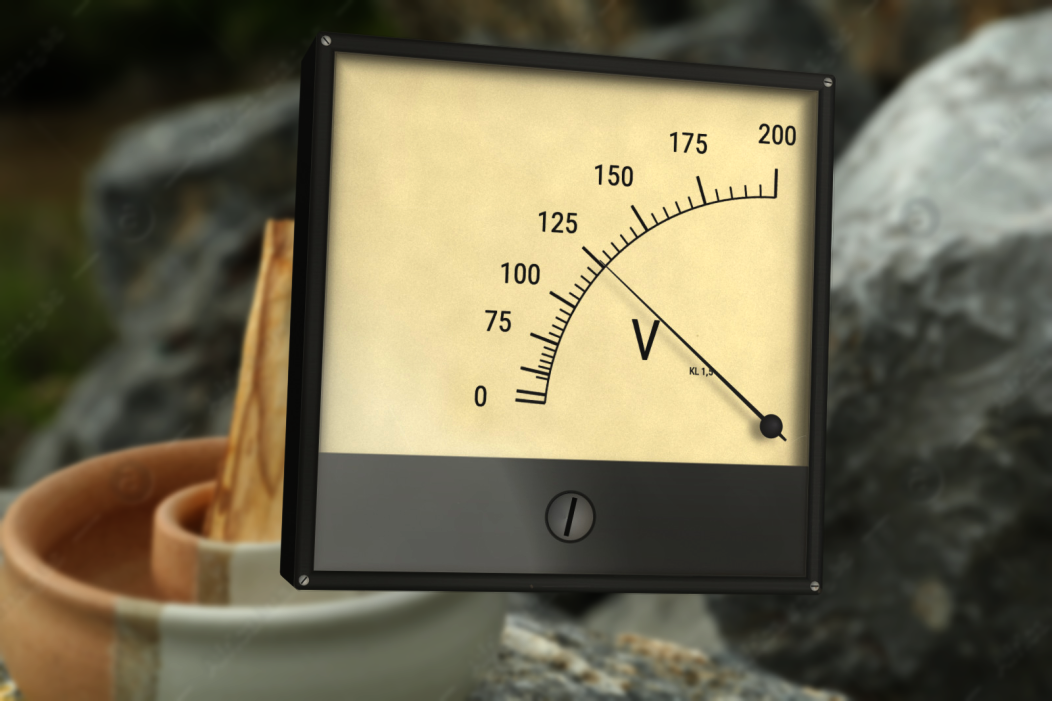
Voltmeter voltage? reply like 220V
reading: 125V
